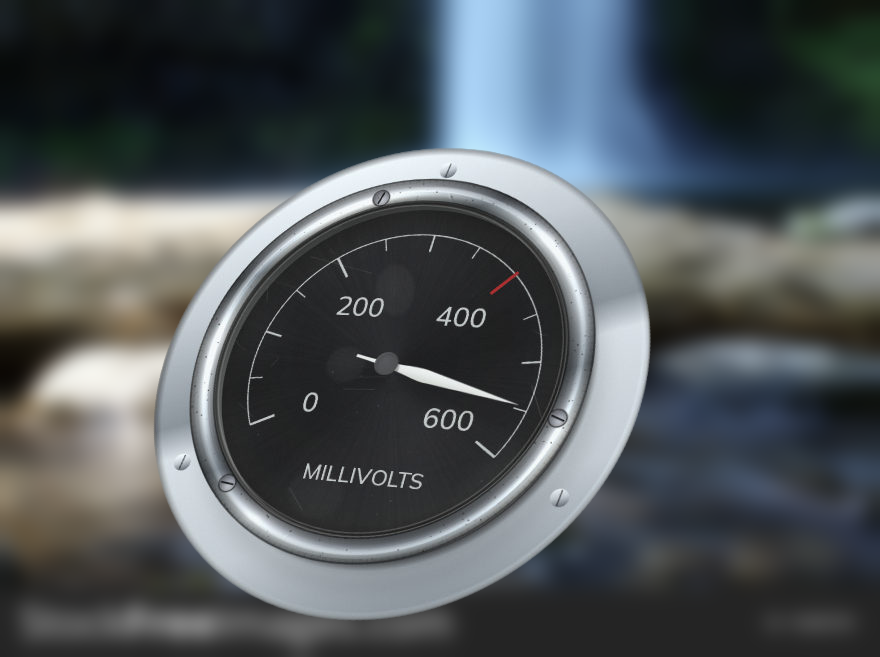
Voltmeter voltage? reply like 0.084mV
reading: 550mV
